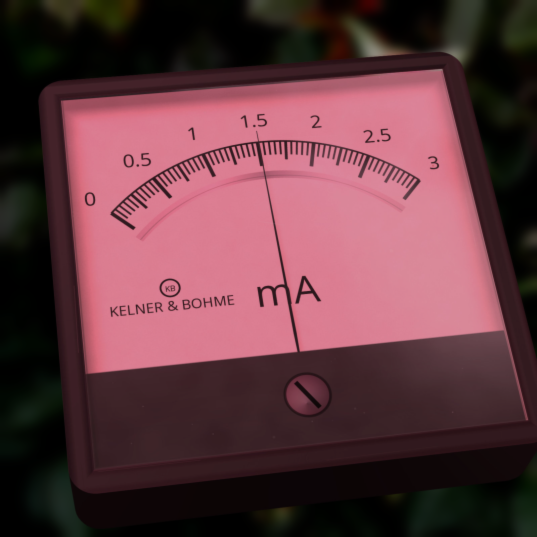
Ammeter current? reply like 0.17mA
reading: 1.5mA
